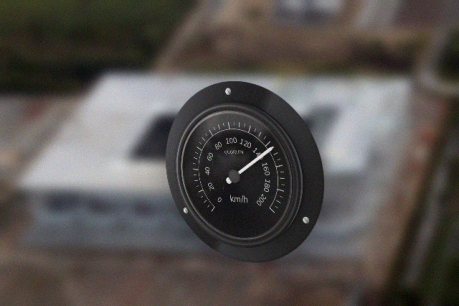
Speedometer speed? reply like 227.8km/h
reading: 145km/h
